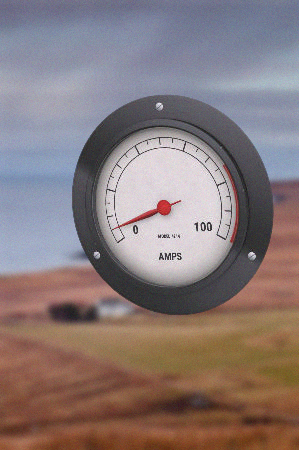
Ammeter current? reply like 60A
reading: 5A
